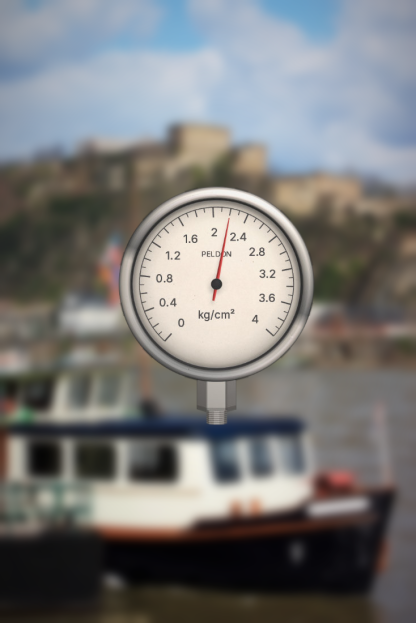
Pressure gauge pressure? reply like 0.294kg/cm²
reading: 2.2kg/cm²
